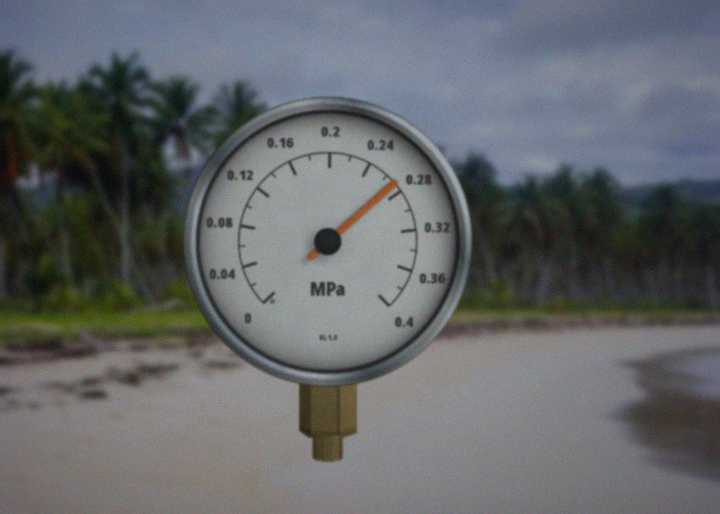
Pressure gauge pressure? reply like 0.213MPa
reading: 0.27MPa
